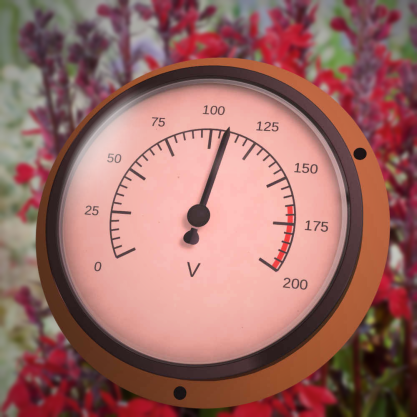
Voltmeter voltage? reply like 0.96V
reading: 110V
